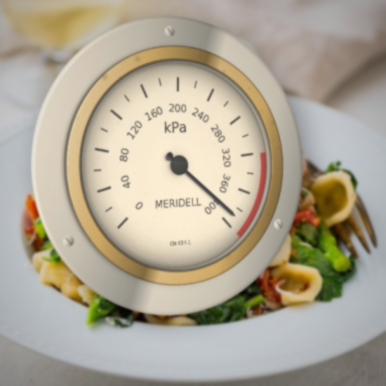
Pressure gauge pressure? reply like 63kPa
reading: 390kPa
